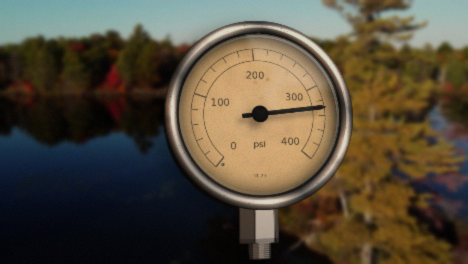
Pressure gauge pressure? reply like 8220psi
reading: 330psi
